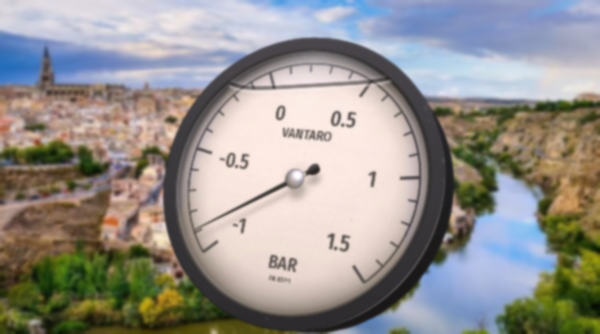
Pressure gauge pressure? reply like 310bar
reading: -0.9bar
